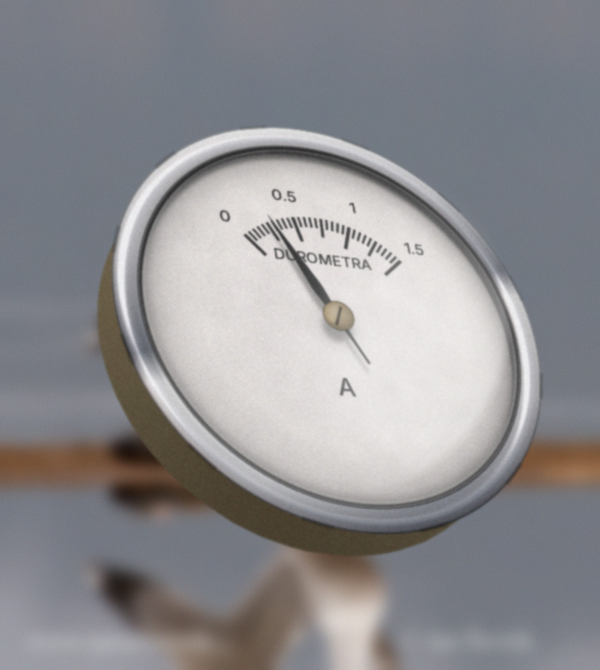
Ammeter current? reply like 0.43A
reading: 0.25A
